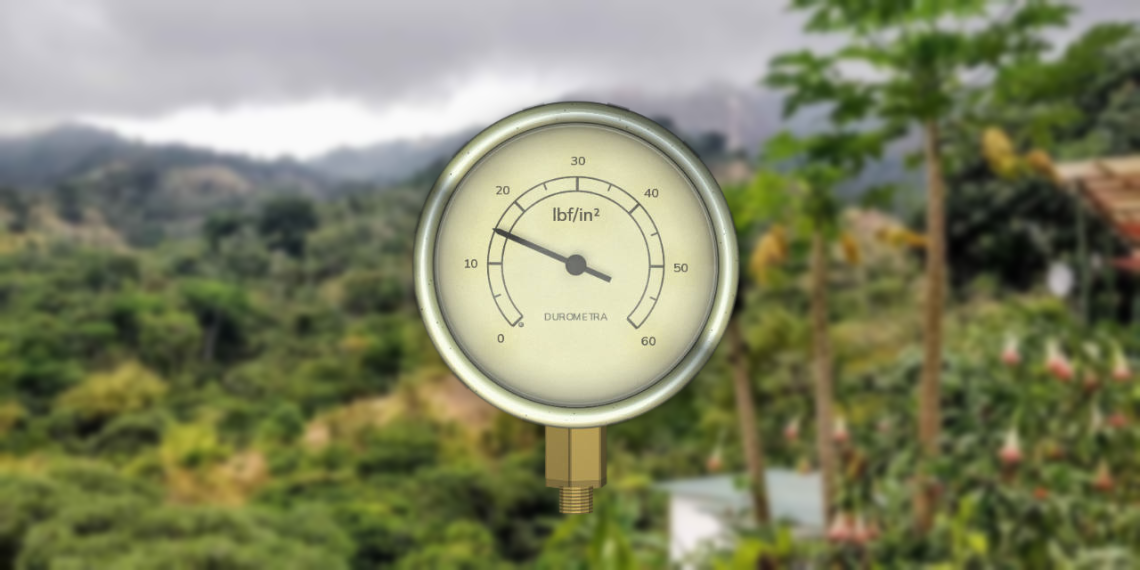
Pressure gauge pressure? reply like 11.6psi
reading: 15psi
